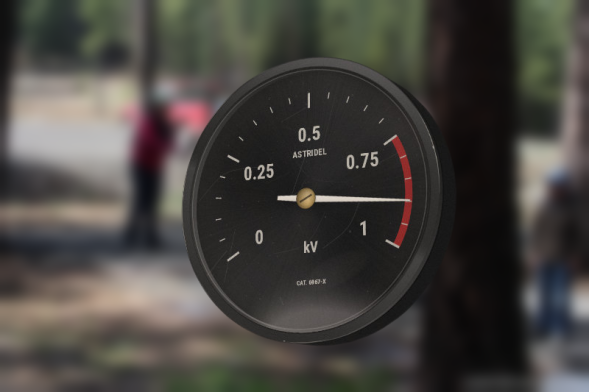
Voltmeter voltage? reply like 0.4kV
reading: 0.9kV
